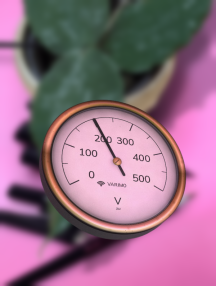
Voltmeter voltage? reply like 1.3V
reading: 200V
